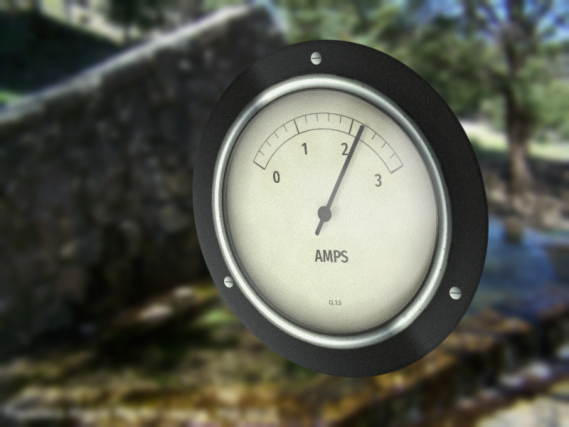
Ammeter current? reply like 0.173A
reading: 2.2A
